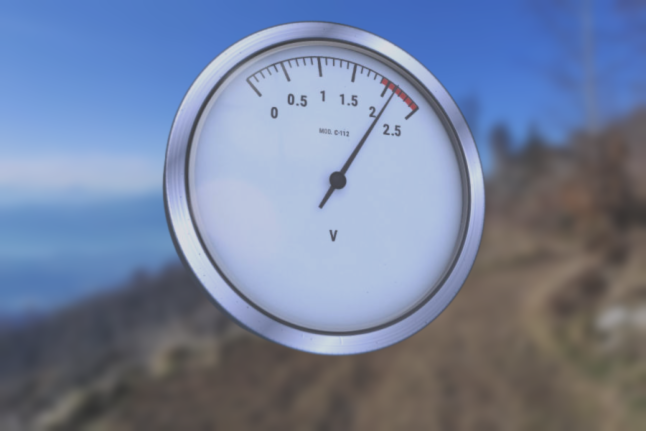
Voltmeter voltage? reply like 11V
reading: 2.1V
